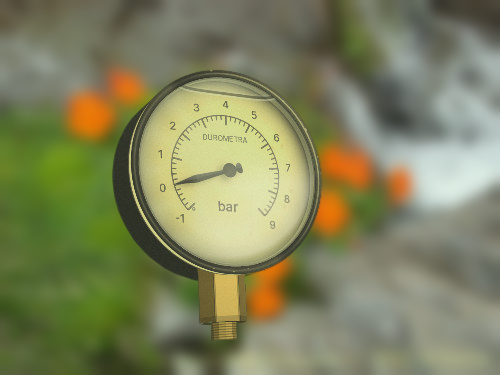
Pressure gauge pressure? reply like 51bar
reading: 0bar
